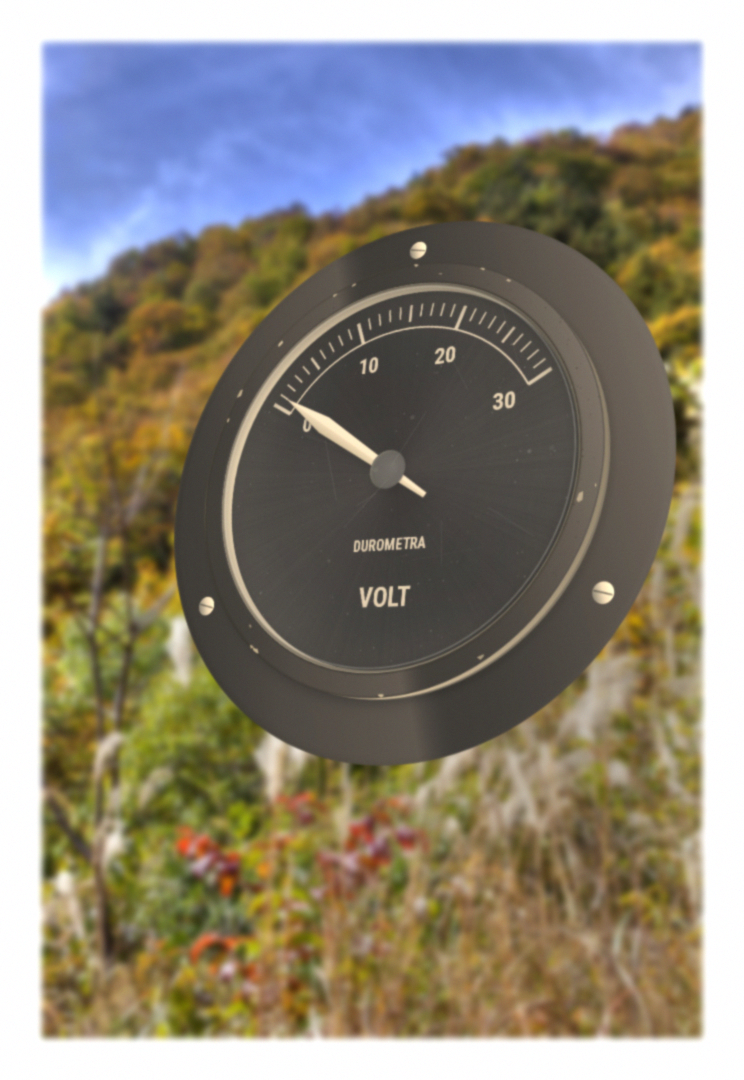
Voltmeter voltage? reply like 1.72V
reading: 1V
